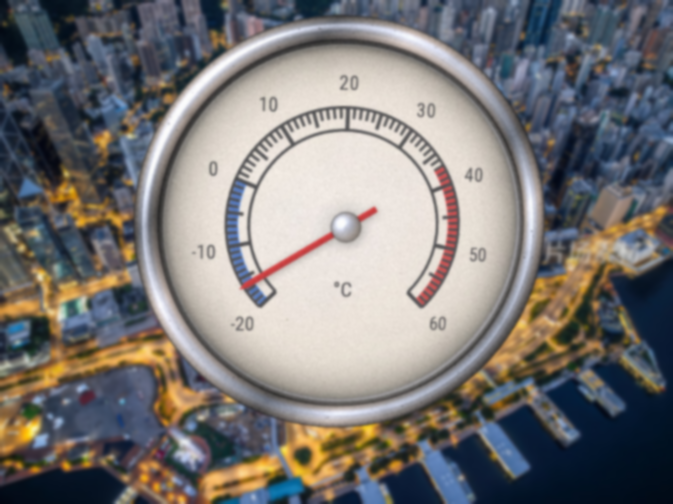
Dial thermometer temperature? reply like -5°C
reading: -16°C
